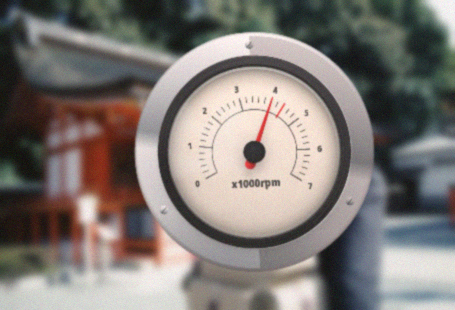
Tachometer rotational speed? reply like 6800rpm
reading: 4000rpm
